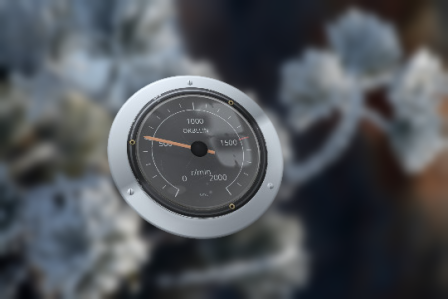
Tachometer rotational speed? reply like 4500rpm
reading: 500rpm
